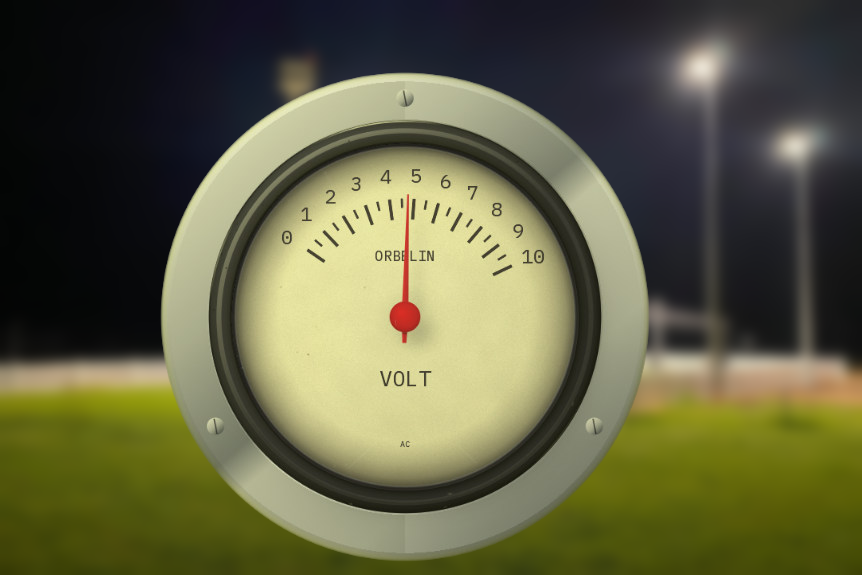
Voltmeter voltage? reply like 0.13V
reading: 4.75V
